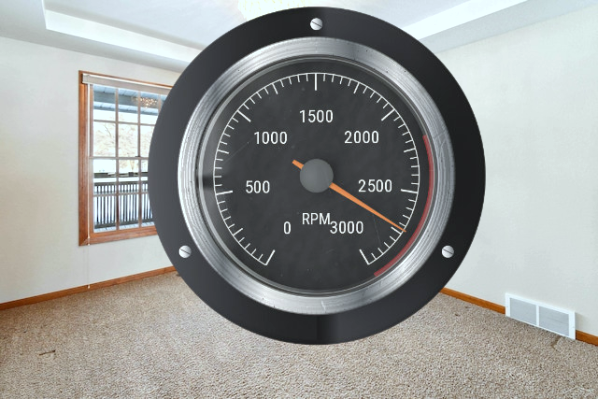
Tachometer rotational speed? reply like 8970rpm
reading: 2725rpm
